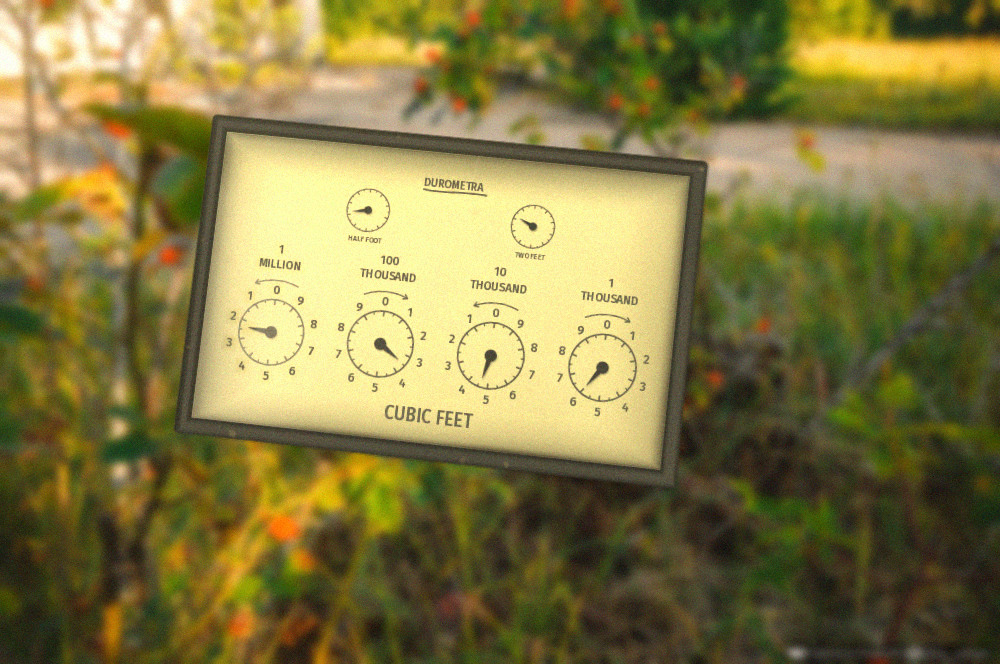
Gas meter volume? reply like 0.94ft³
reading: 234600ft³
